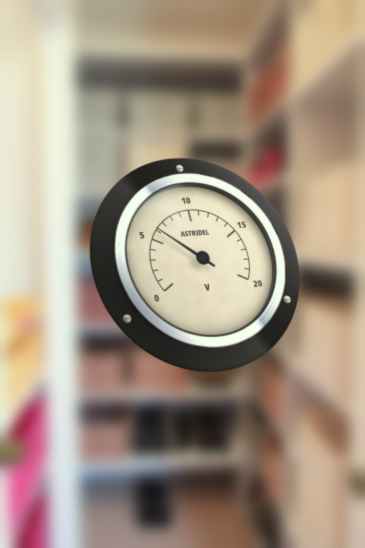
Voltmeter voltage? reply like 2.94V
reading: 6V
